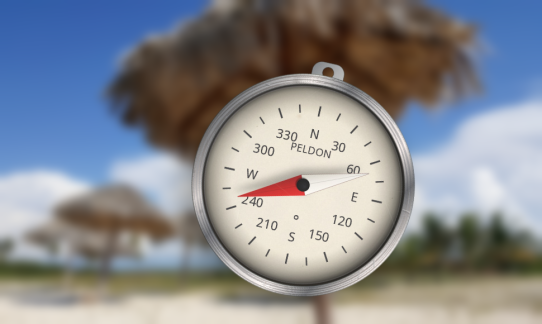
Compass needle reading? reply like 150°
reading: 247.5°
